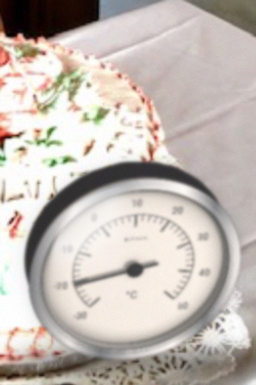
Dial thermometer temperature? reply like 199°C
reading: -20°C
